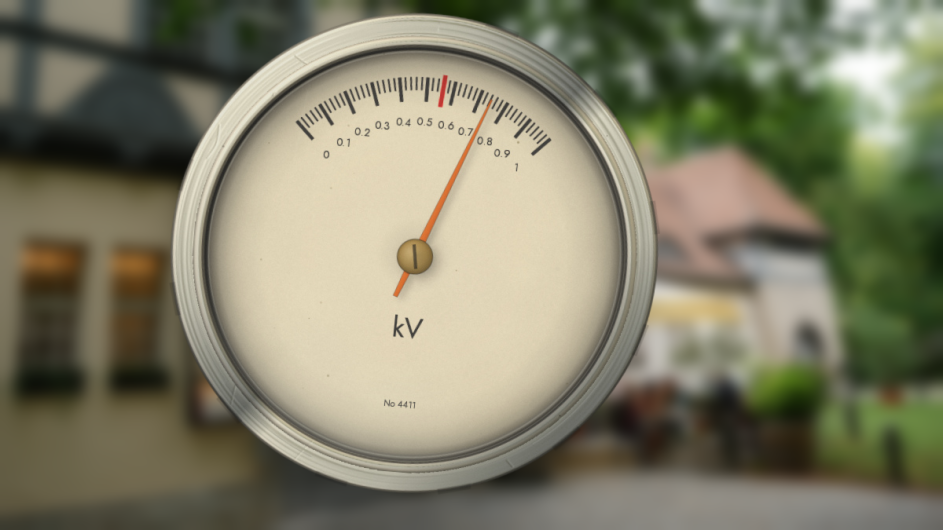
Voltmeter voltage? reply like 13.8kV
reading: 0.74kV
